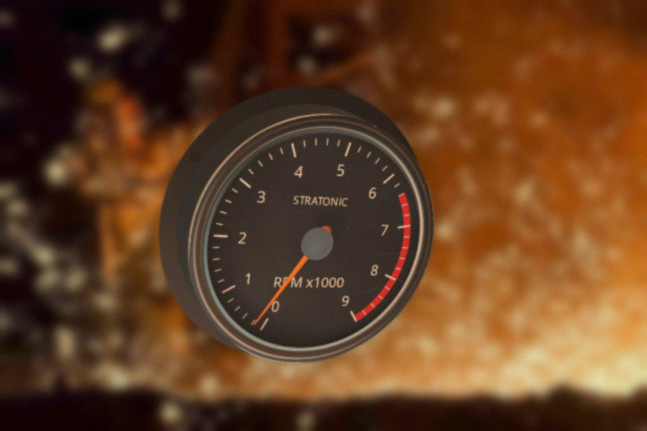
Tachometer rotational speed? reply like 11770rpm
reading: 200rpm
